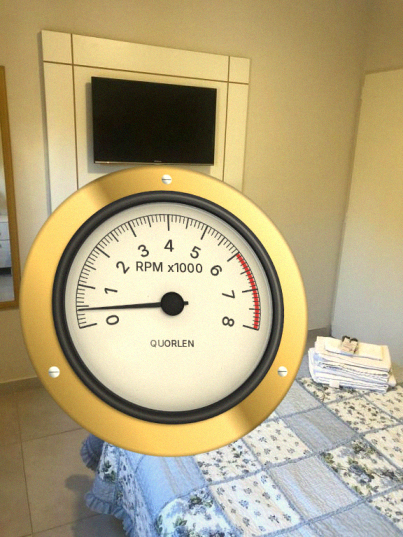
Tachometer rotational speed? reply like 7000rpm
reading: 400rpm
